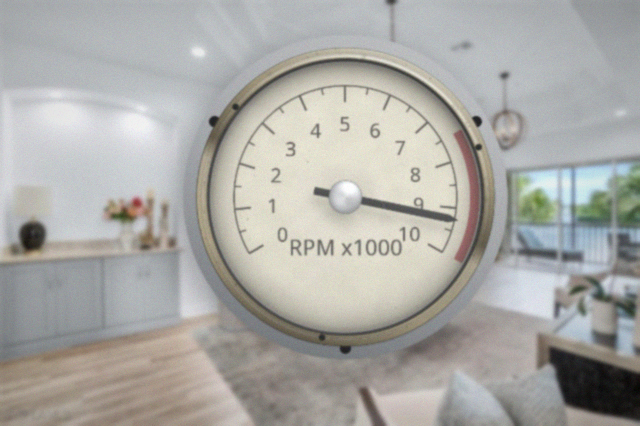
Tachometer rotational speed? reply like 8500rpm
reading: 9250rpm
